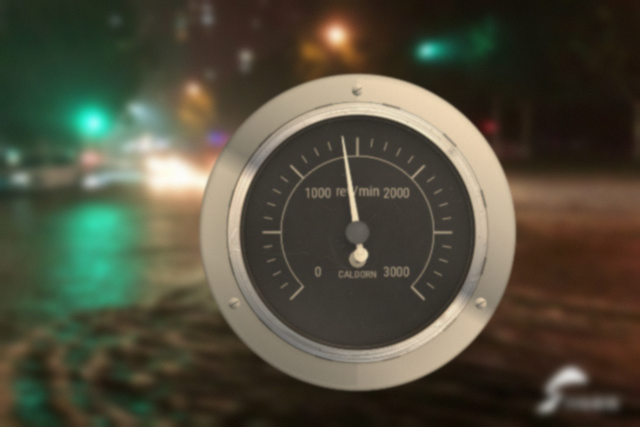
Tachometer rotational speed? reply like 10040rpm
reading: 1400rpm
